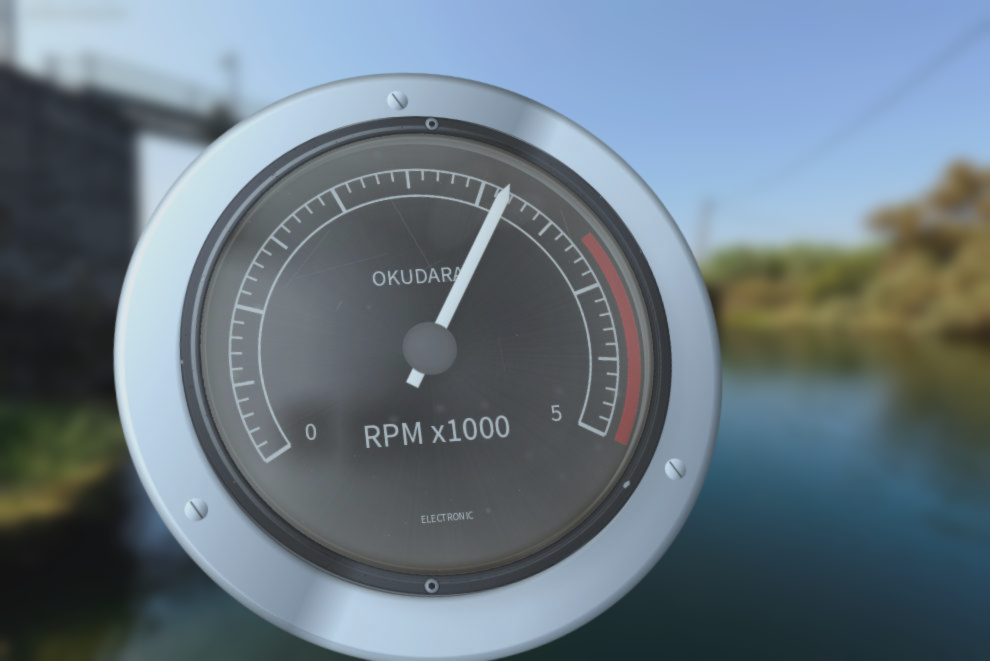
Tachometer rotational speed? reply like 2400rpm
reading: 3150rpm
